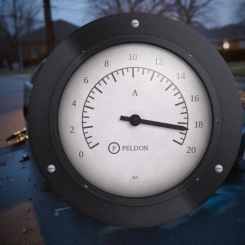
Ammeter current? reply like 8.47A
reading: 18.5A
